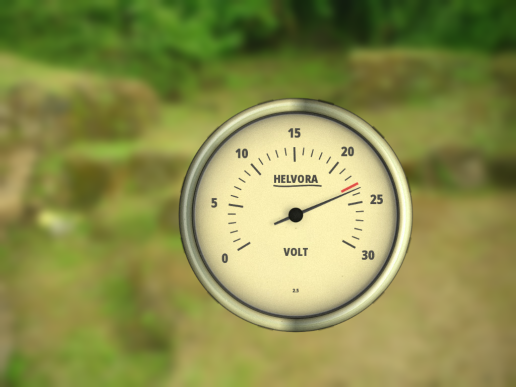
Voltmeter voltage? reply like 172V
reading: 23.5V
